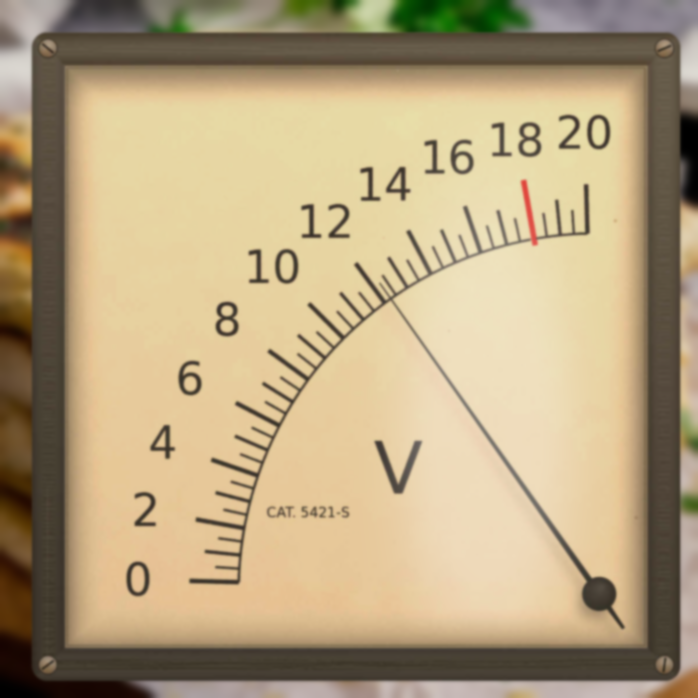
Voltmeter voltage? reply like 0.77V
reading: 12.25V
